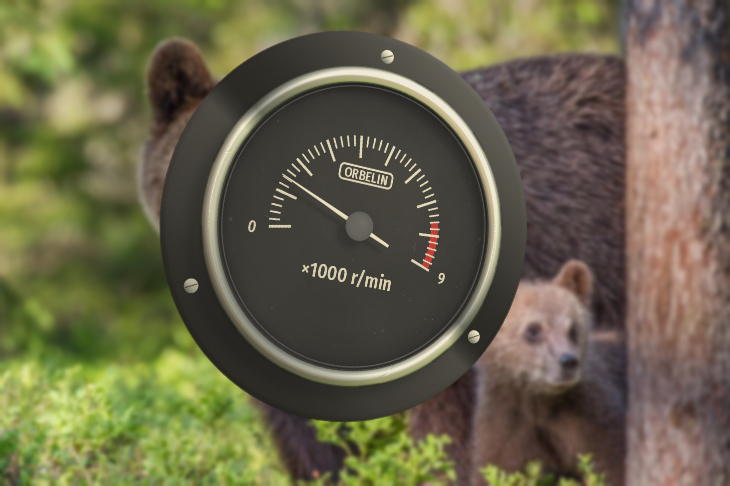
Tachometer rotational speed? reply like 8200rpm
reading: 1400rpm
